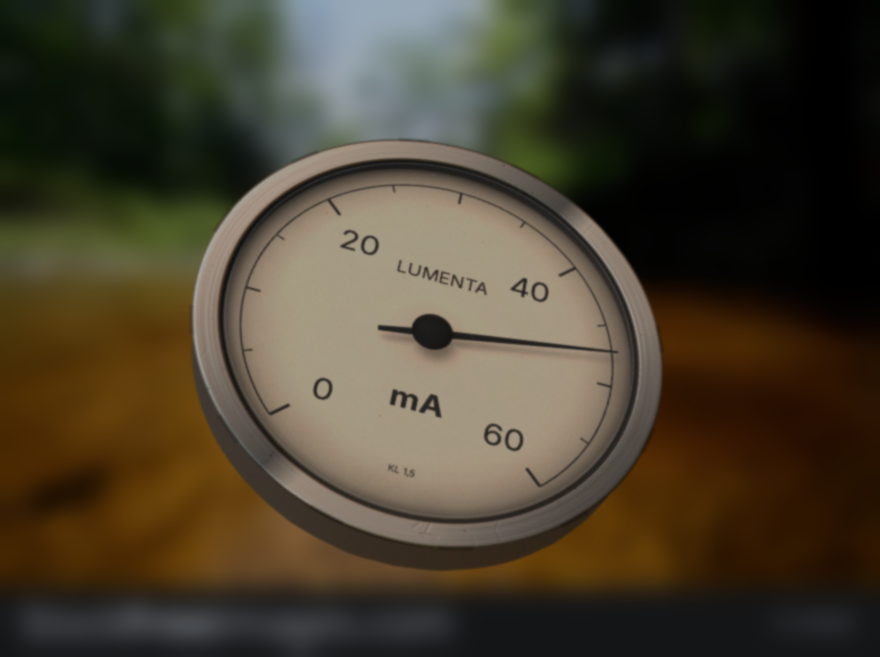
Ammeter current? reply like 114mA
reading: 47.5mA
